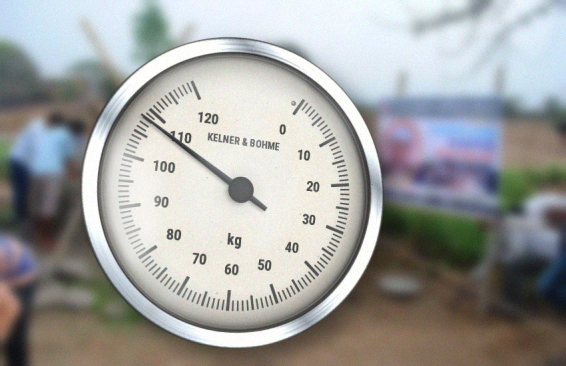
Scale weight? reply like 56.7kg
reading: 108kg
